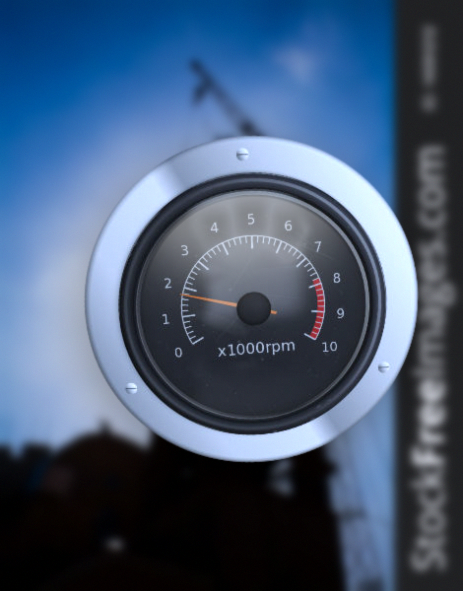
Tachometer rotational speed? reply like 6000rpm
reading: 1800rpm
